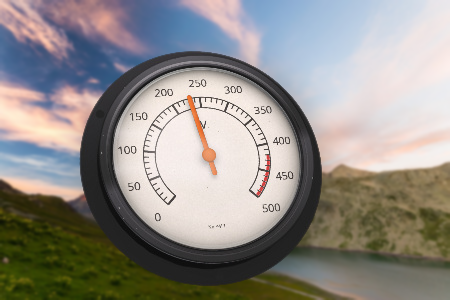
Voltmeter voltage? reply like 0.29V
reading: 230V
